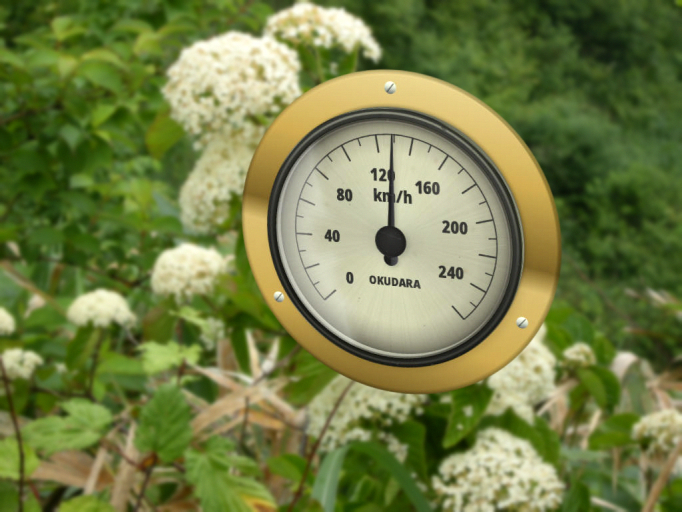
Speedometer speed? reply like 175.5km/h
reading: 130km/h
